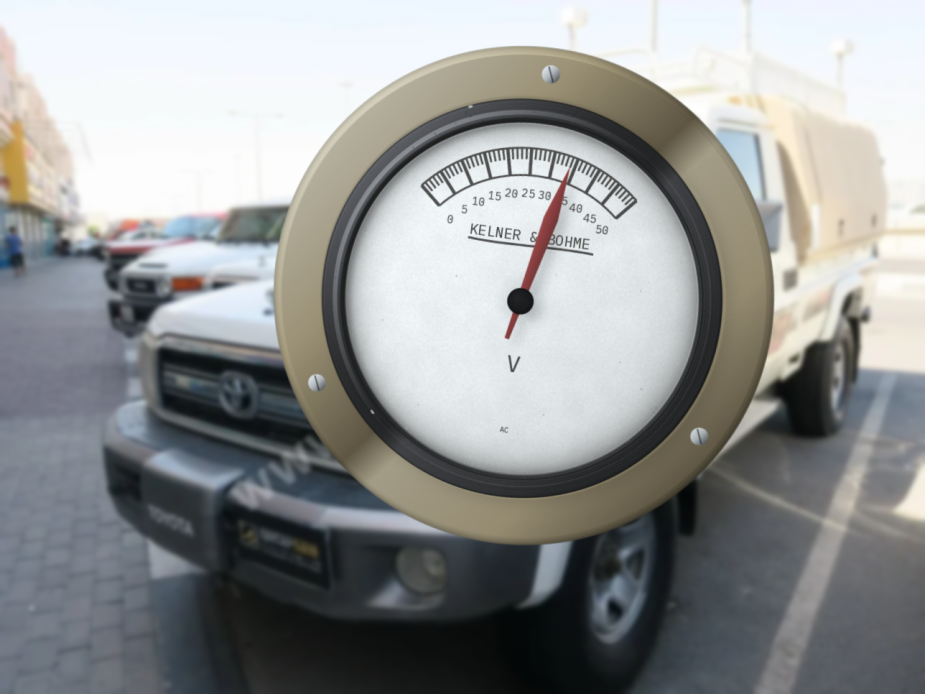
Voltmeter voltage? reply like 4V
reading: 34V
